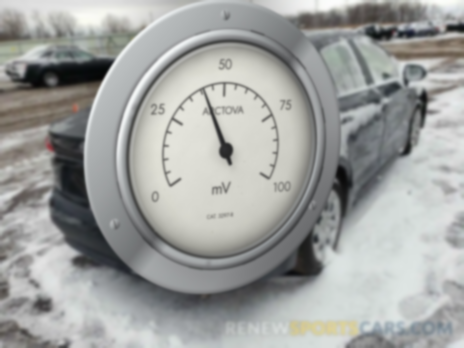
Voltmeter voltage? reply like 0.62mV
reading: 40mV
